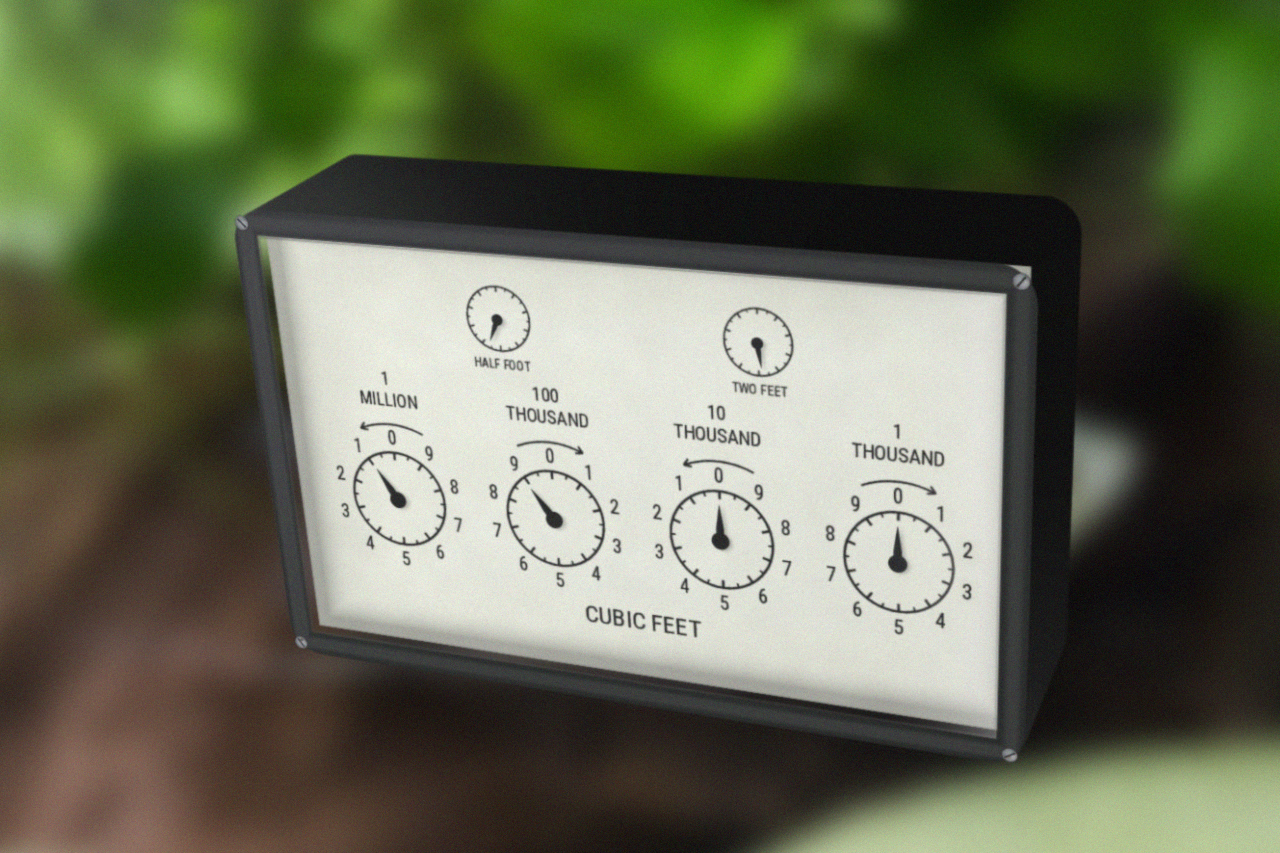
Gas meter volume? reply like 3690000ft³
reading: 90000ft³
